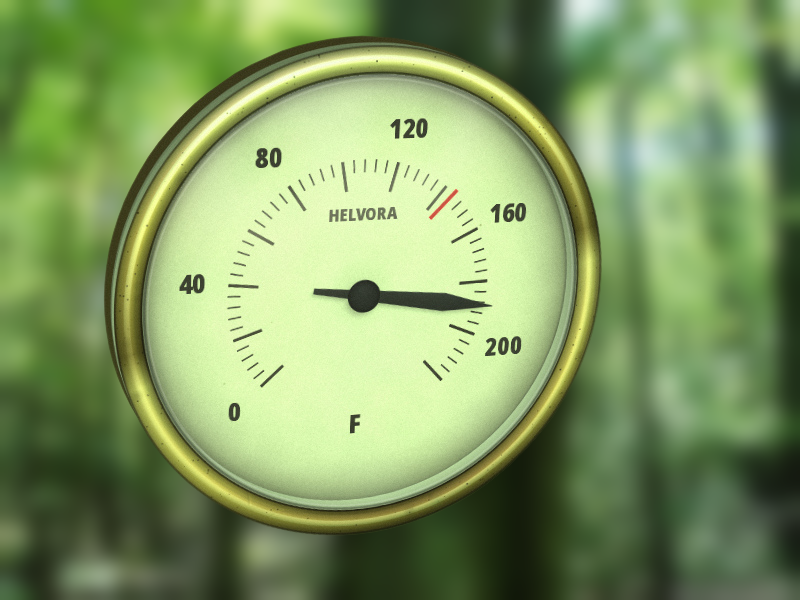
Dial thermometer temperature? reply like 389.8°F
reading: 188°F
